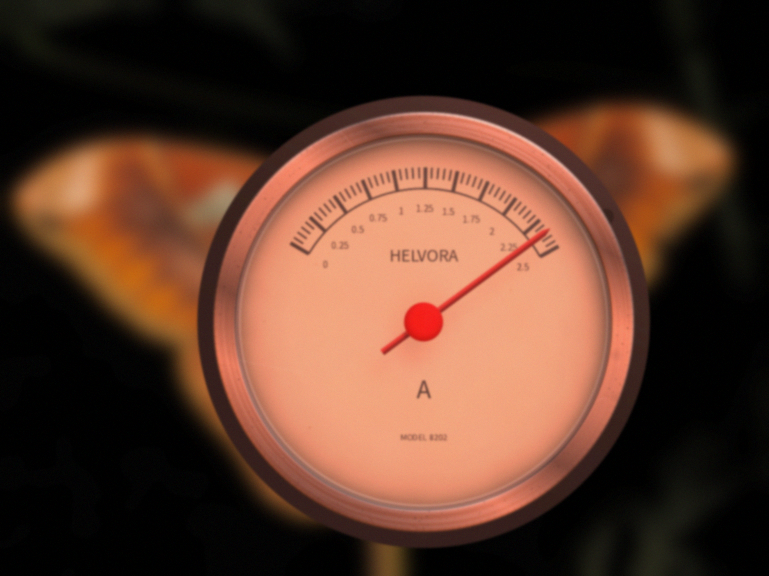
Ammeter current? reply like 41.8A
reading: 2.35A
